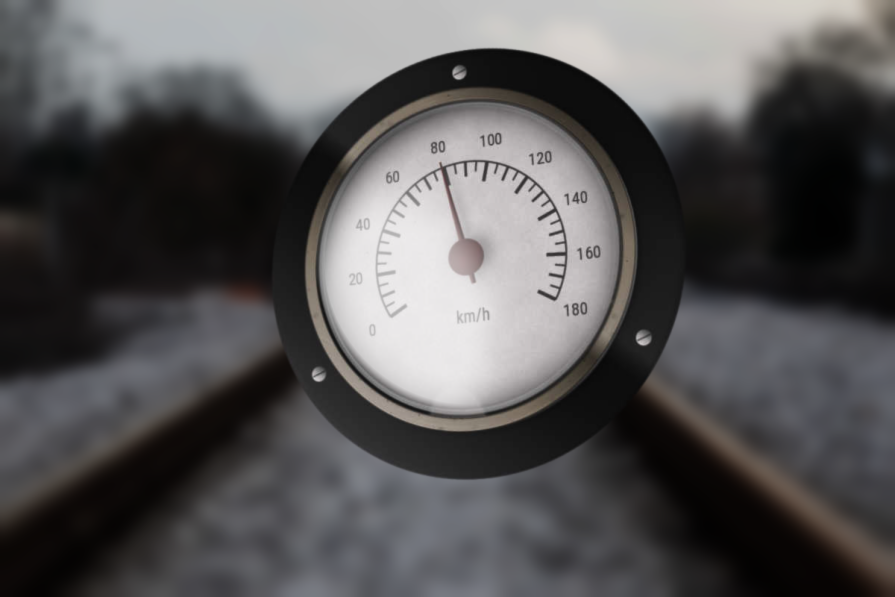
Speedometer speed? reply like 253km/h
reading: 80km/h
